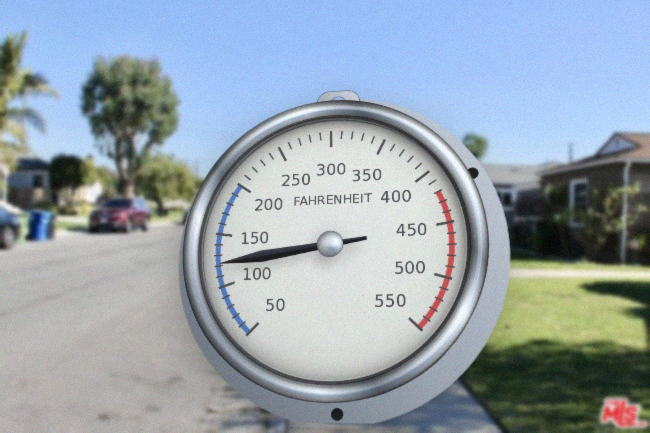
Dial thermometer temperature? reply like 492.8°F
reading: 120°F
